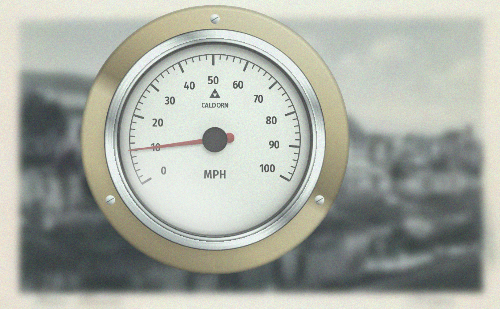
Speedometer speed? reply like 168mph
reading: 10mph
